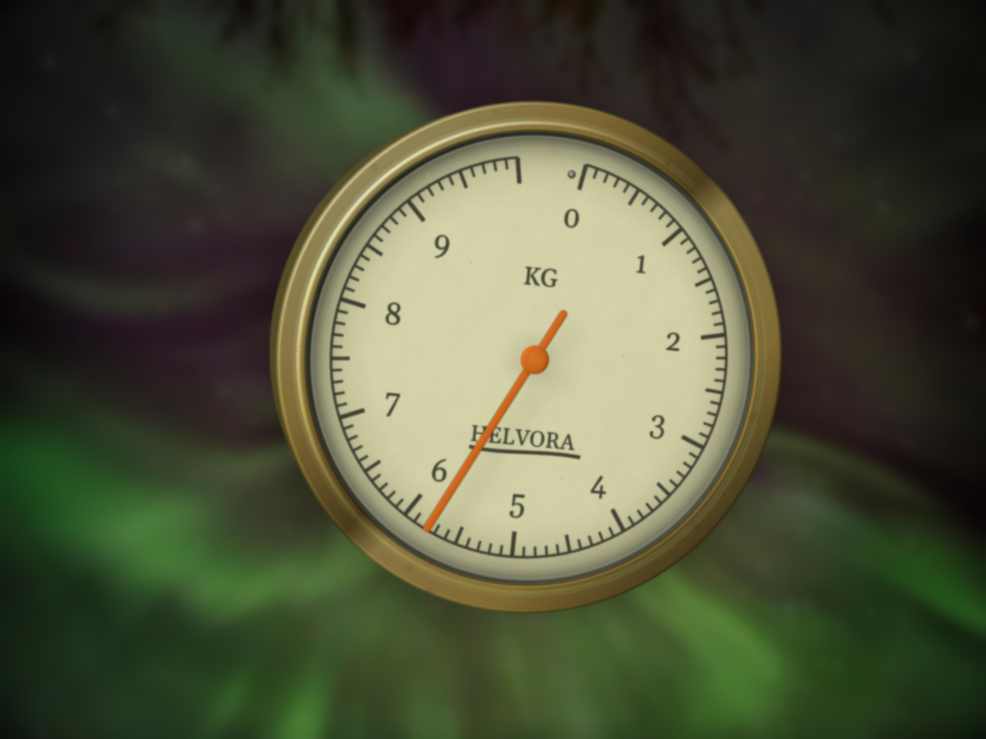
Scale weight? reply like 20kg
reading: 5.8kg
